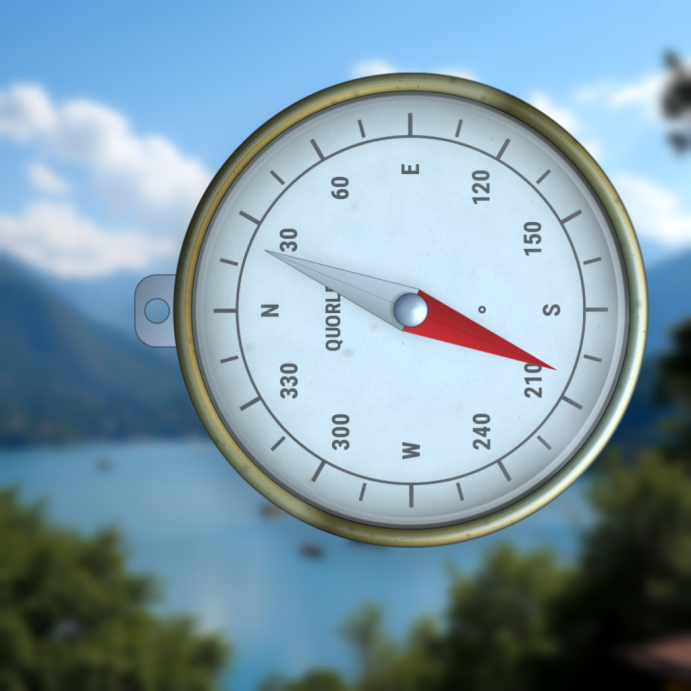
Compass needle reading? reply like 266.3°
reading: 202.5°
